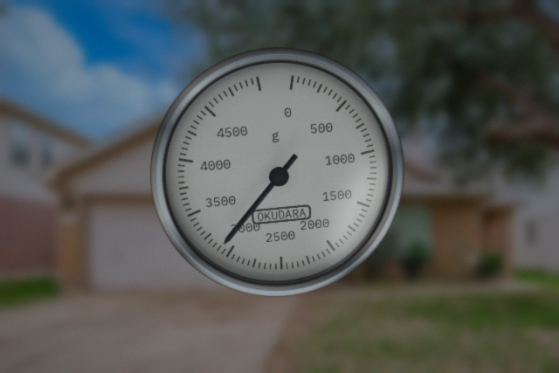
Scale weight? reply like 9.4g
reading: 3100g
